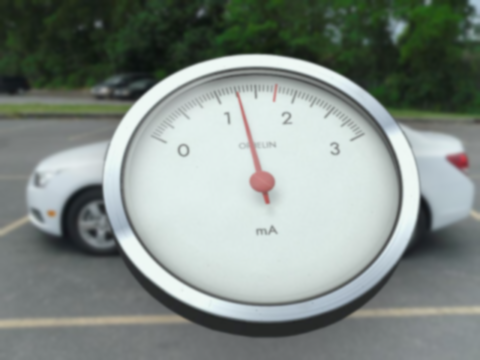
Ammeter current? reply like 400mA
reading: 1.25mA
